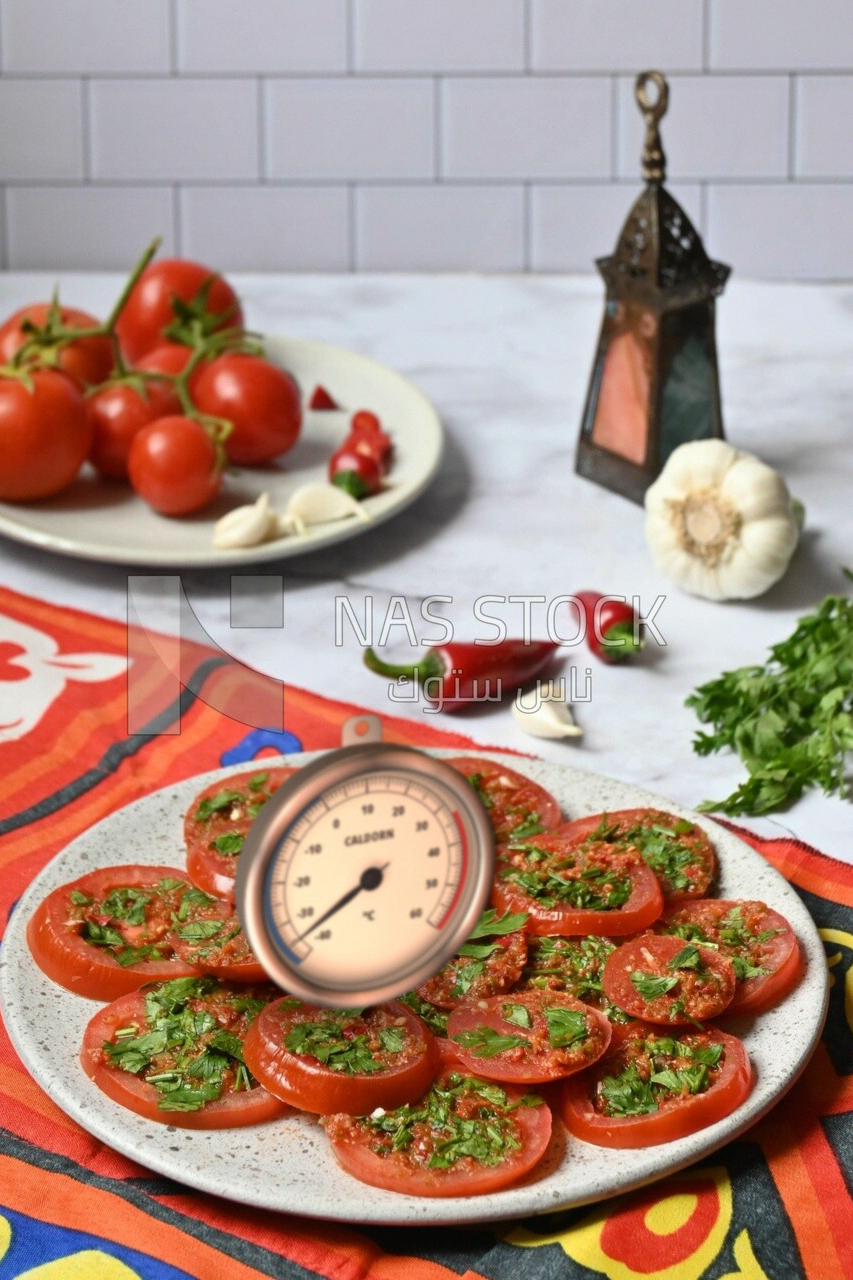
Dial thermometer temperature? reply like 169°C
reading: -35°C
